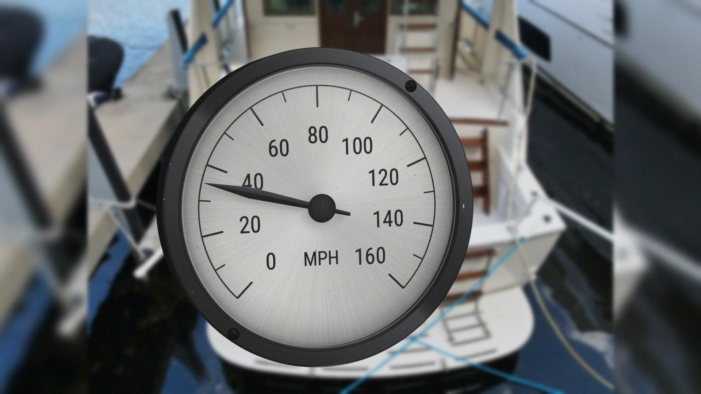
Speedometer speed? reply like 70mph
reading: 35mph
